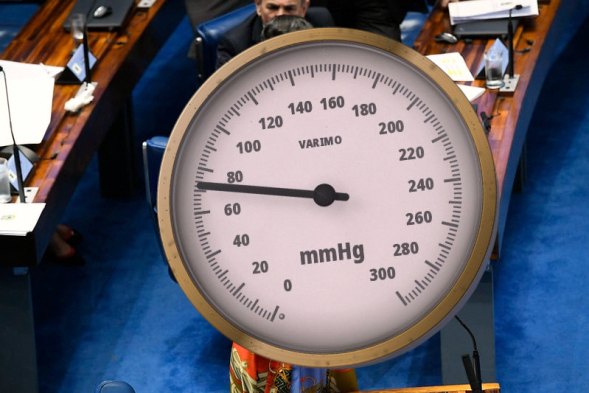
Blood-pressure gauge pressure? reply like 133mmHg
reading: 72mmHg
